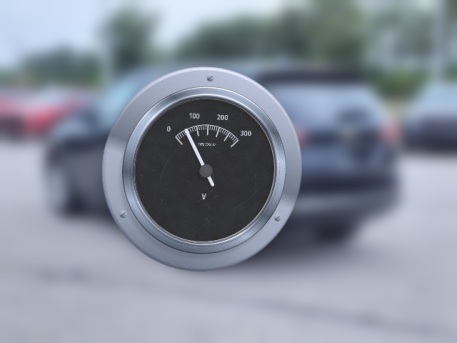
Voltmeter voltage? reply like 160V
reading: 50V
